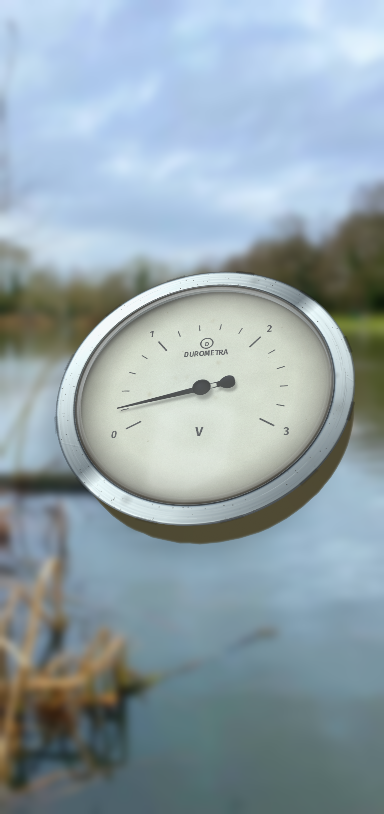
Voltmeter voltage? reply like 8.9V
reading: 0.2V
